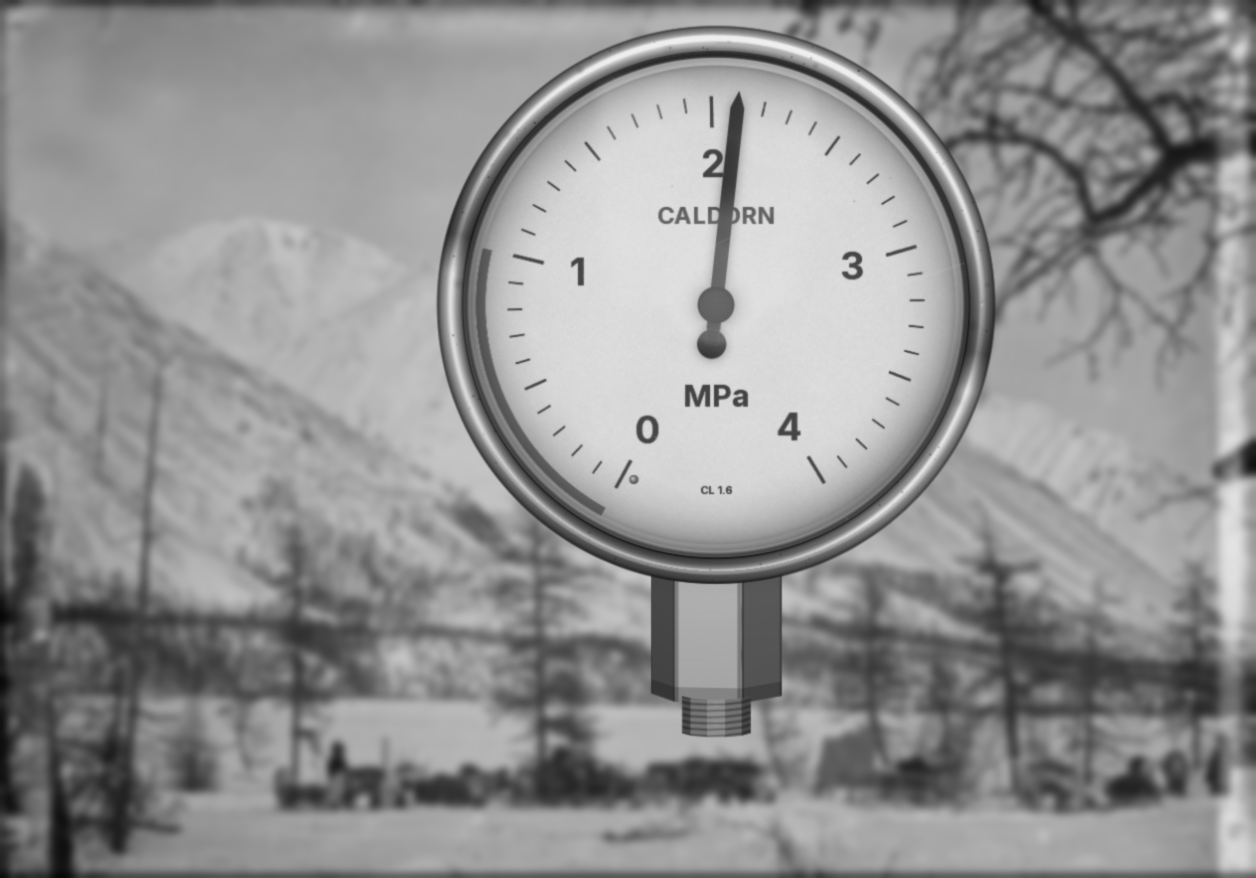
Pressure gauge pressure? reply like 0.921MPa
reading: 2.1MPa
